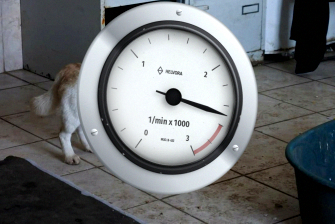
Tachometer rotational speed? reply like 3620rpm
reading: 2500rpm
